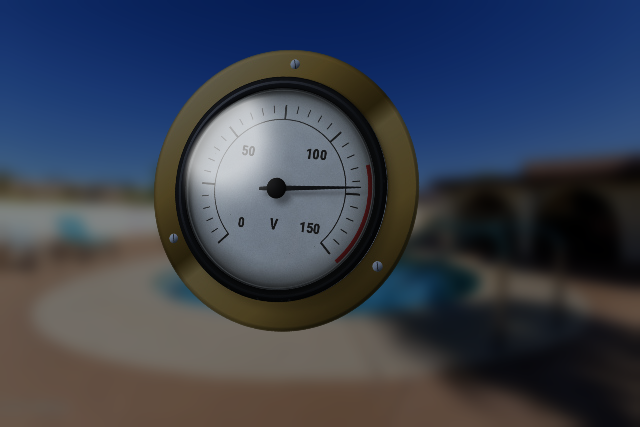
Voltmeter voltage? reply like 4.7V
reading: 122.5V
